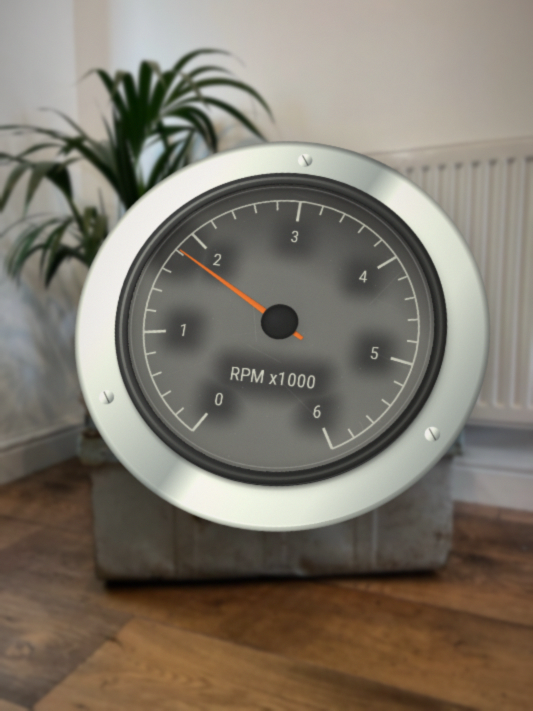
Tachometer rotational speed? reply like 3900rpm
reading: 1800rpm
